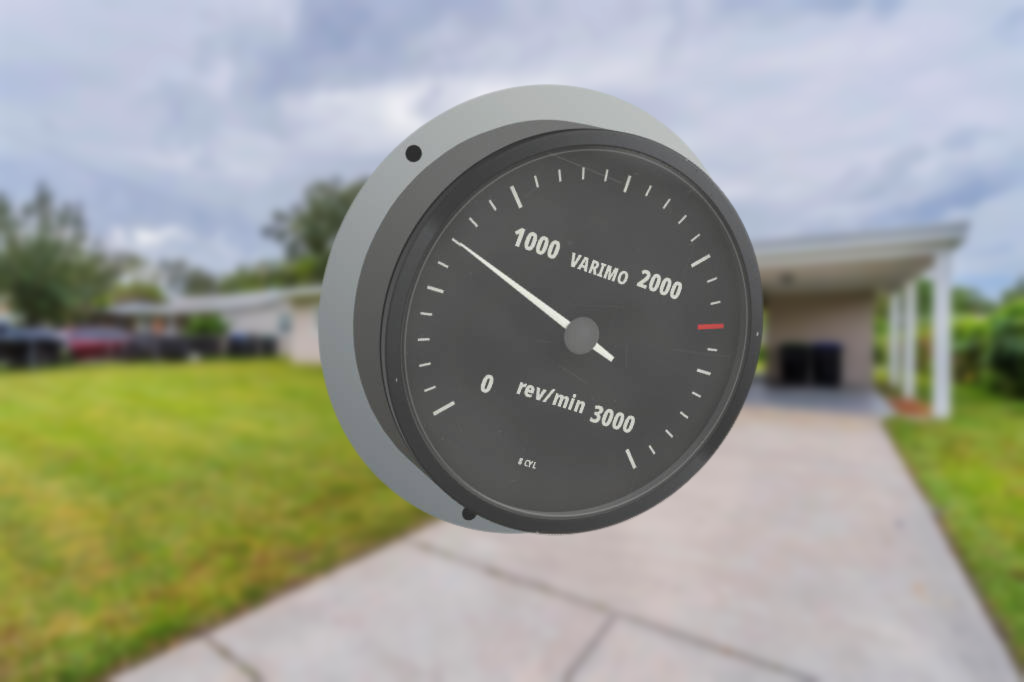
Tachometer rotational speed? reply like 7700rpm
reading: 700rpm
